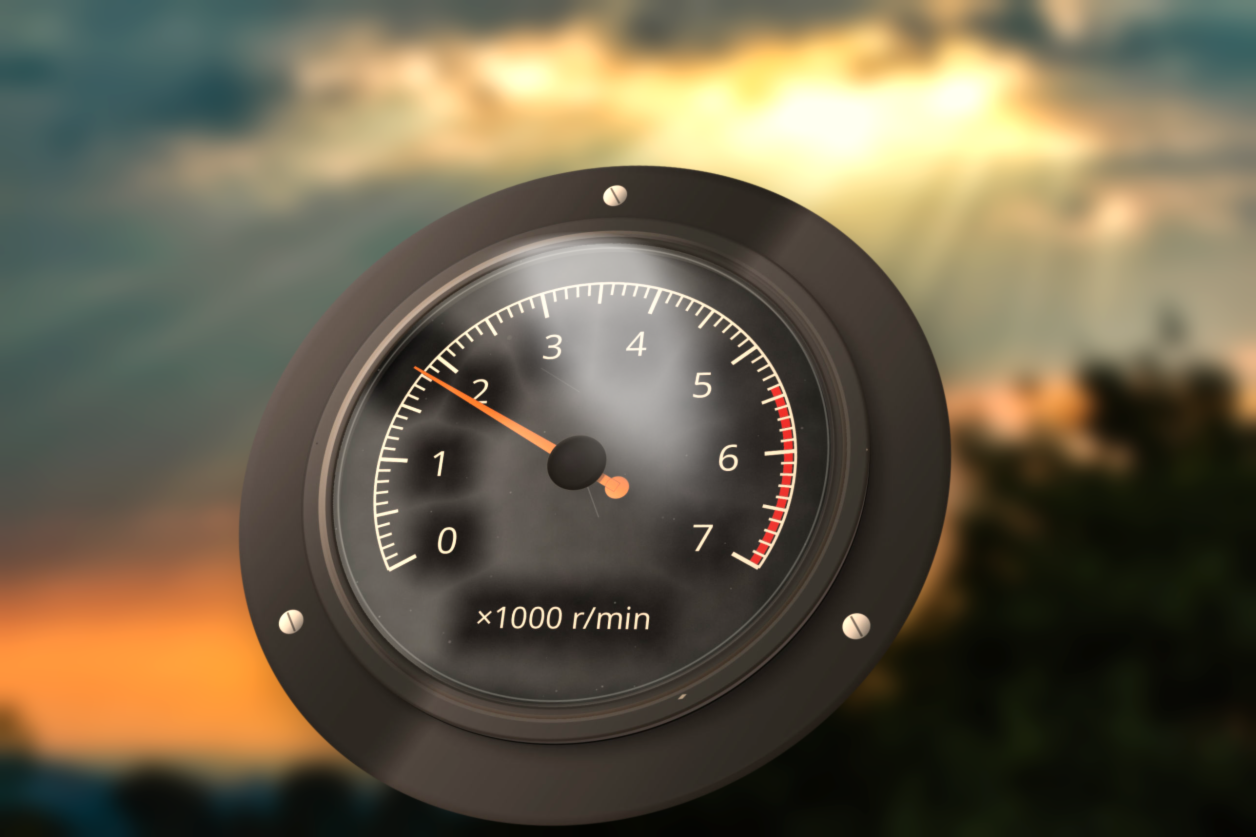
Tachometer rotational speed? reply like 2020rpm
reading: 1800rpm
